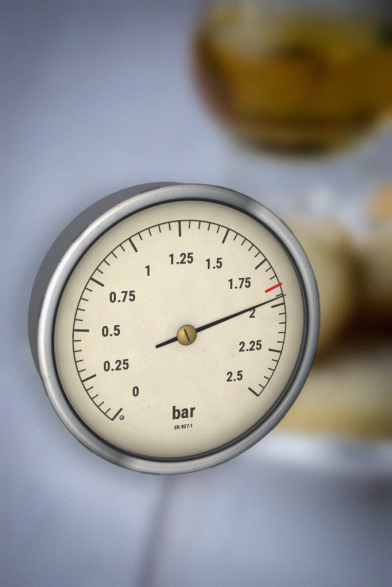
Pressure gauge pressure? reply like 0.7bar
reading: 1.95bar
